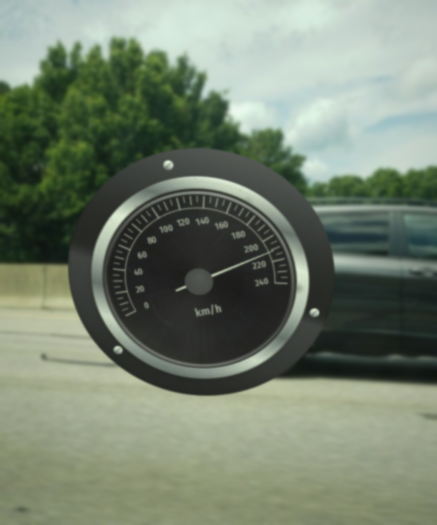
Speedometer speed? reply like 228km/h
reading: 210km/h
